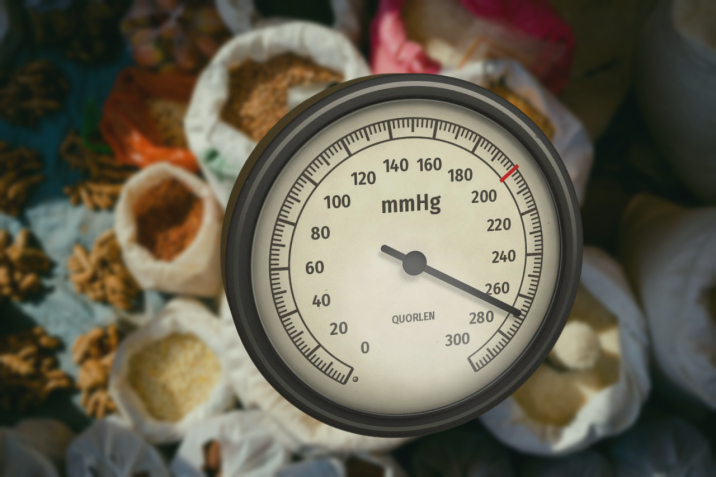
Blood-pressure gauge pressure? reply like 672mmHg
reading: 268mmHg
